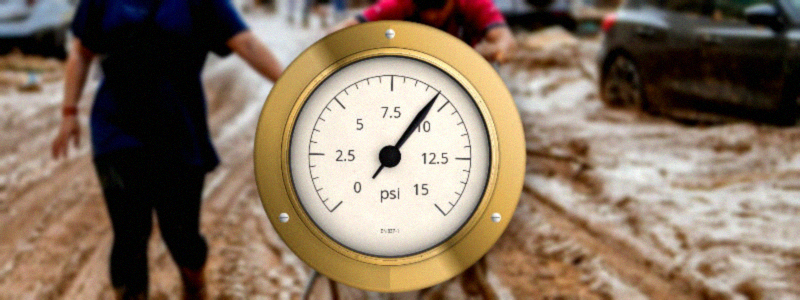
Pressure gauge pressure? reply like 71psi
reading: 9.5psi
